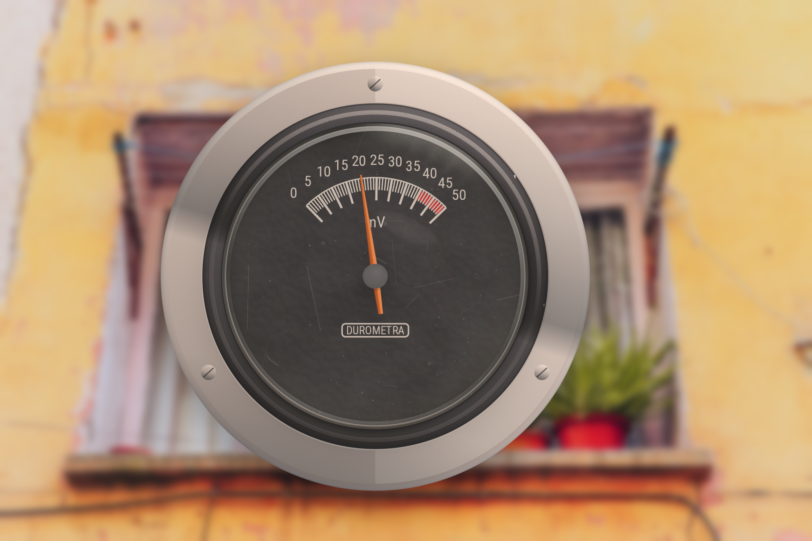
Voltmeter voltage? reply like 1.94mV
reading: 20mV
